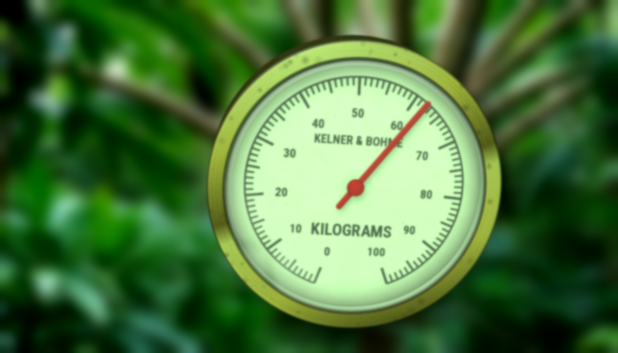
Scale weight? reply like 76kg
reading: 62kg
